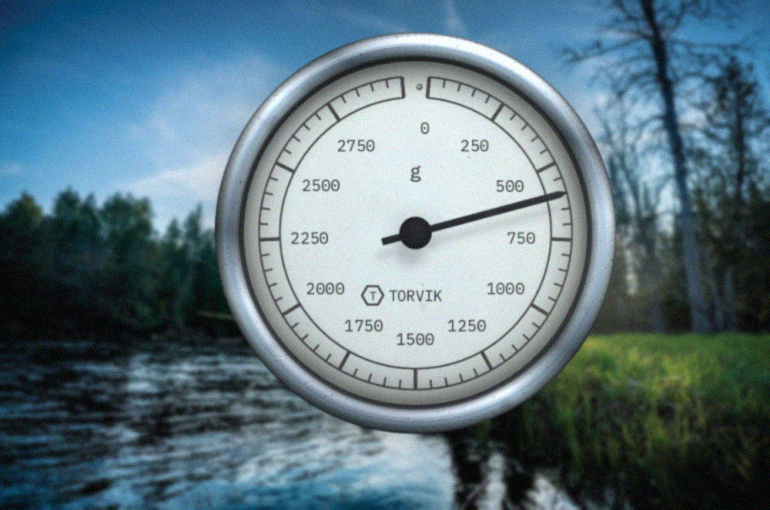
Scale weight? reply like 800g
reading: 600g
